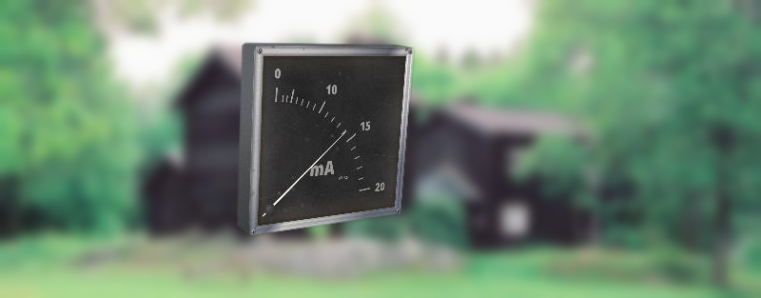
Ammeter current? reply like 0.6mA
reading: 14mA
